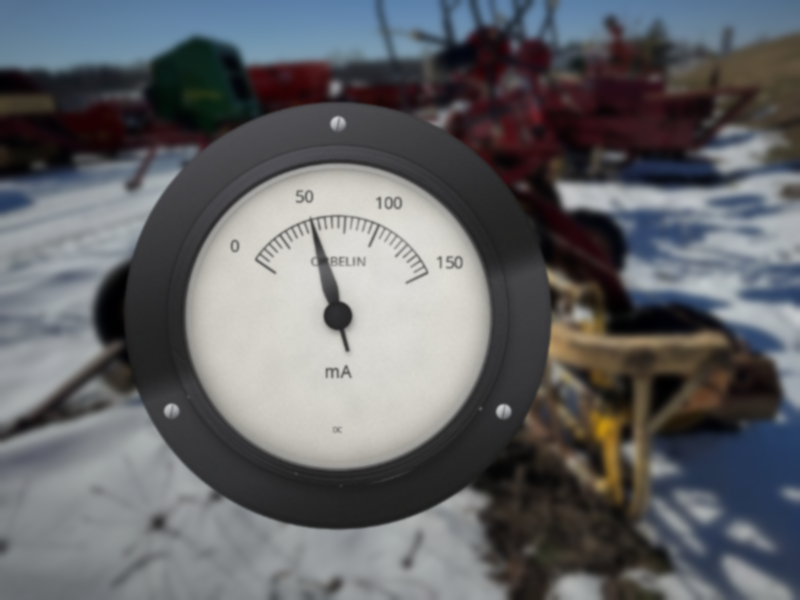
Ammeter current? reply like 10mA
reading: 50mA
